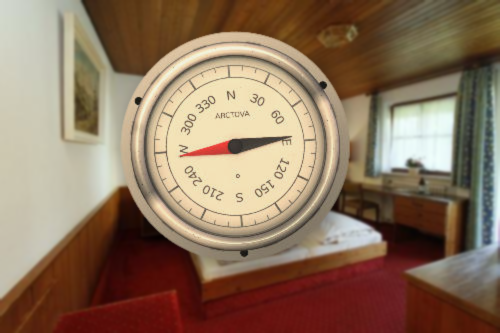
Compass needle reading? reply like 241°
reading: 265°
